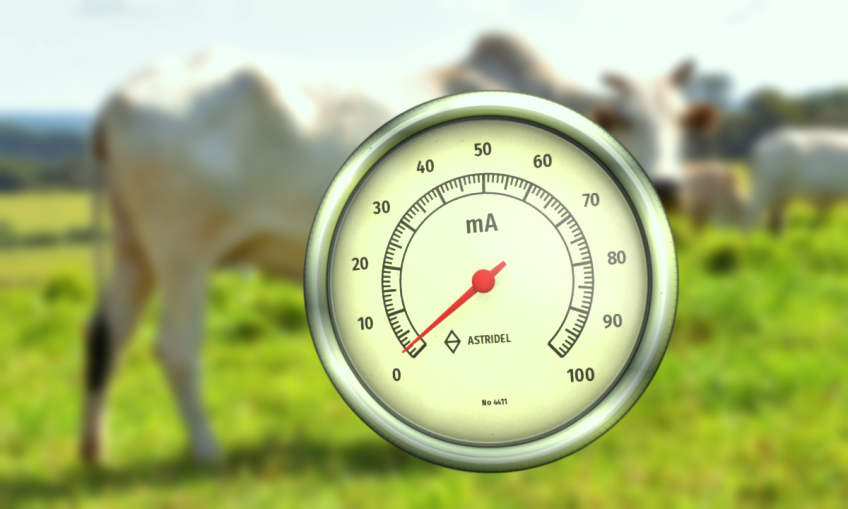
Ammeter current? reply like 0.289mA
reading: 2mA
